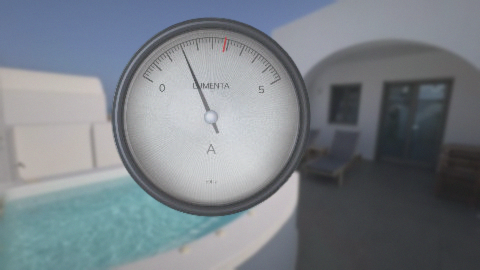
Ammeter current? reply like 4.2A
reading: 1.5A
